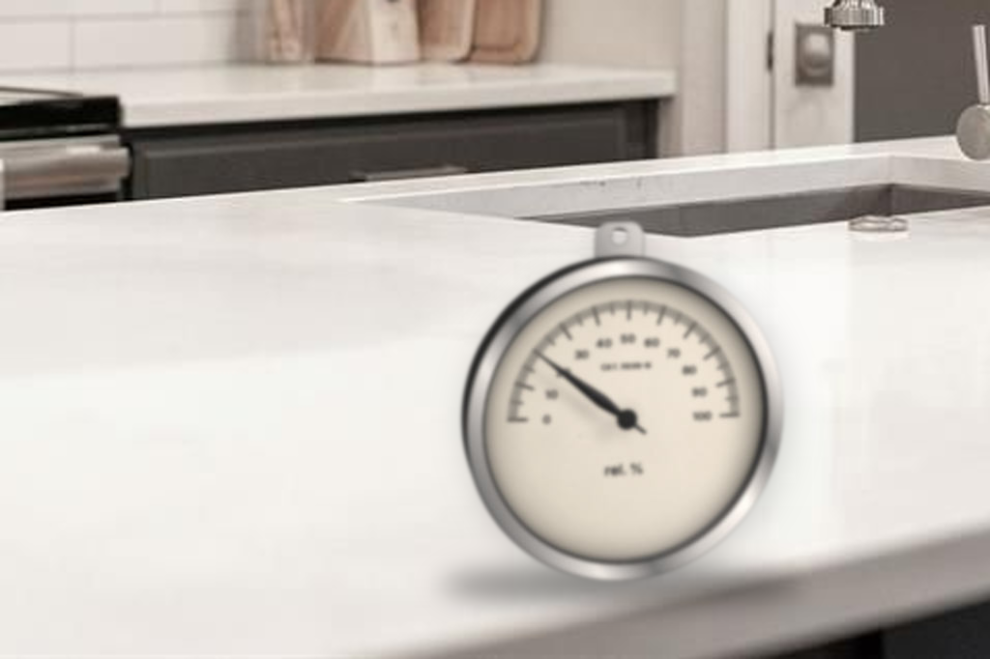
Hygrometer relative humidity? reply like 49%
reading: 20%
